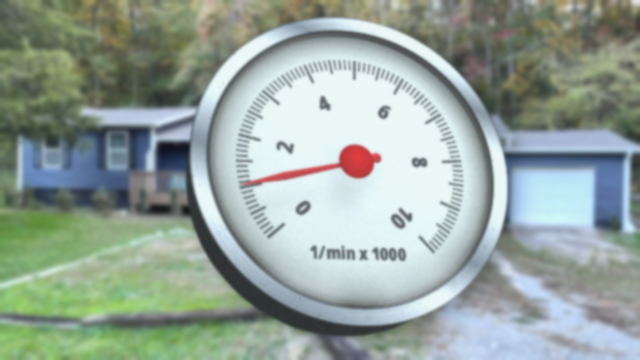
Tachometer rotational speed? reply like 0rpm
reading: 1000rpm
